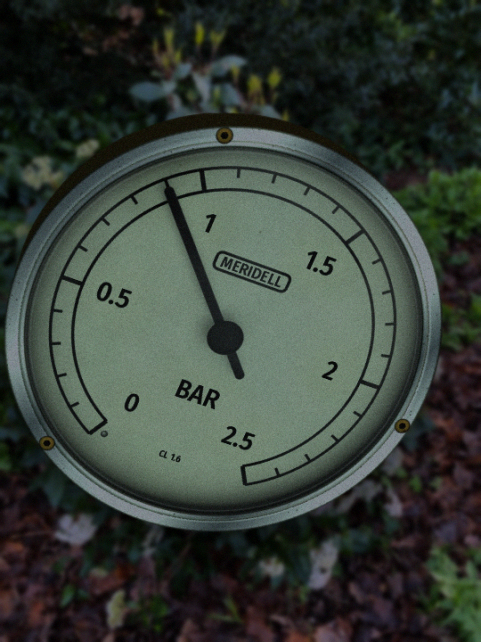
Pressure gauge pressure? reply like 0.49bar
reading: 0.9bar
